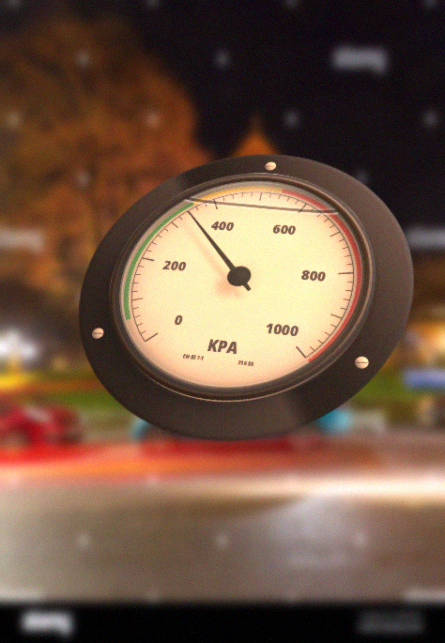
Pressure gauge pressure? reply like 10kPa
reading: 340kPa
